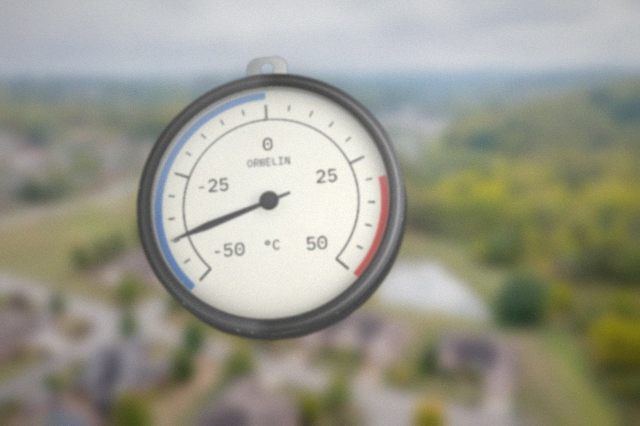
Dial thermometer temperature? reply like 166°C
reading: -40°C
